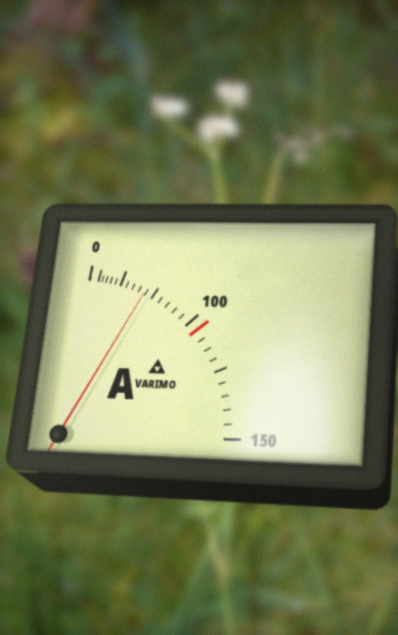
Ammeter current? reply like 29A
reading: 70A
